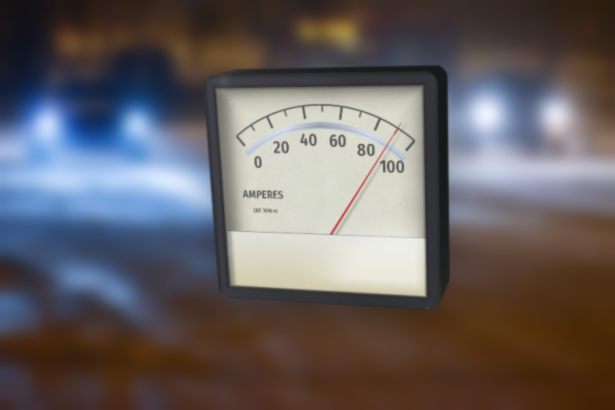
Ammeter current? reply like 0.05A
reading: 90A
